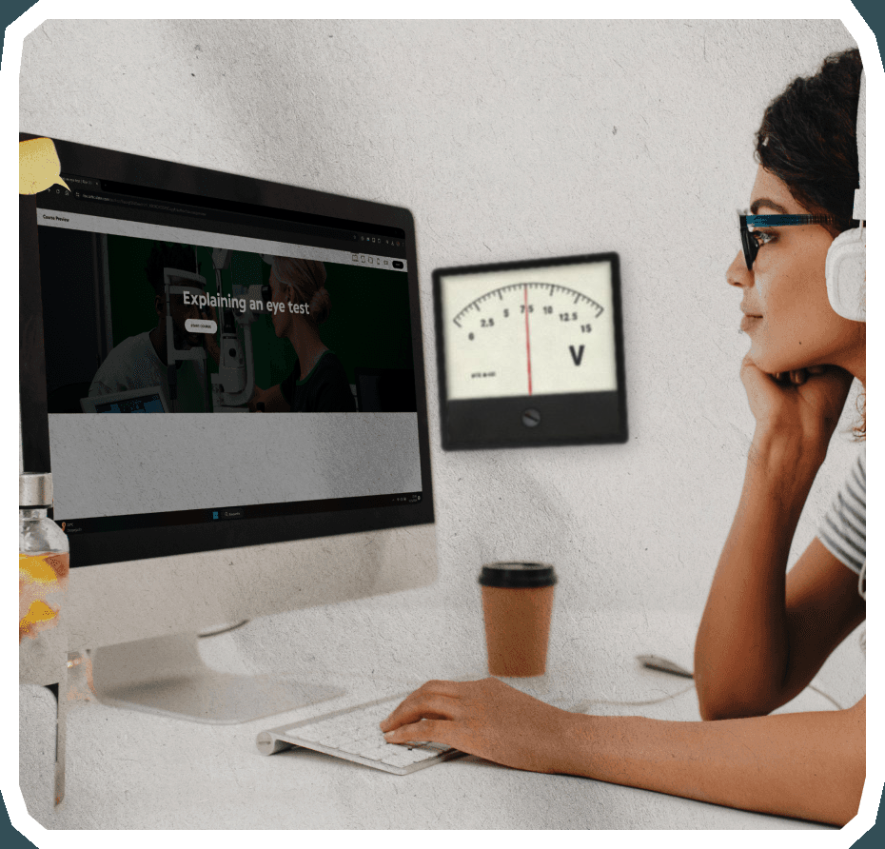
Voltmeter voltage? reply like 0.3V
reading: 7.5V
